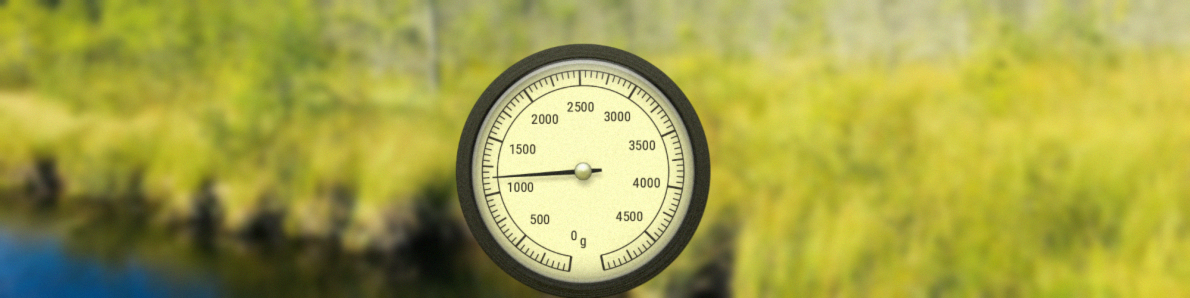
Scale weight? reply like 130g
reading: 1150g
